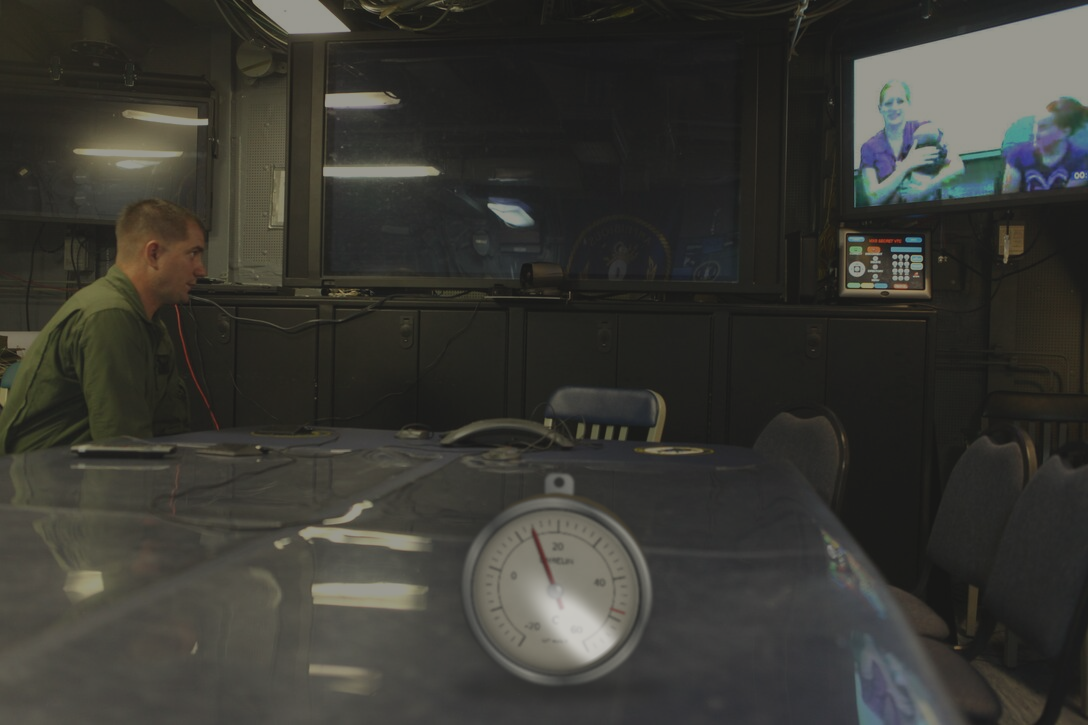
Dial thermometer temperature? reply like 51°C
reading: 14°C
